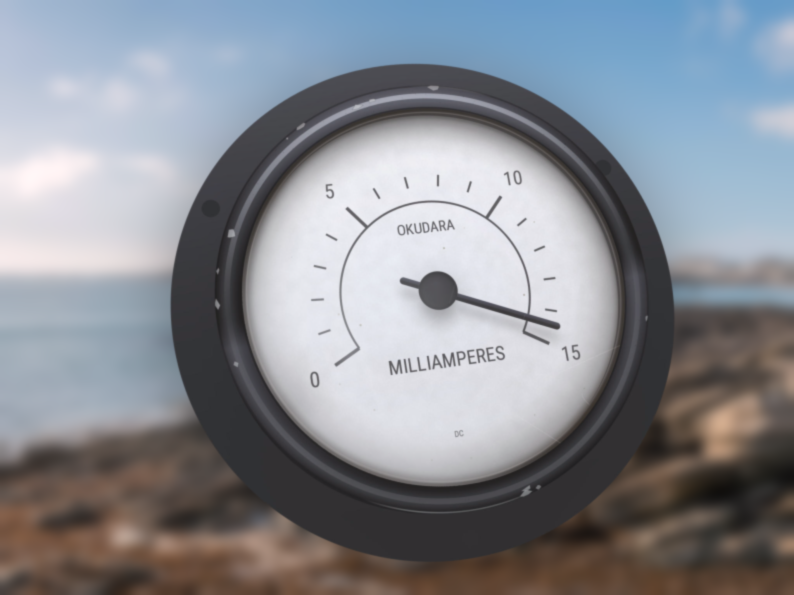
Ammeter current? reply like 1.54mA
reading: 14.5mA
